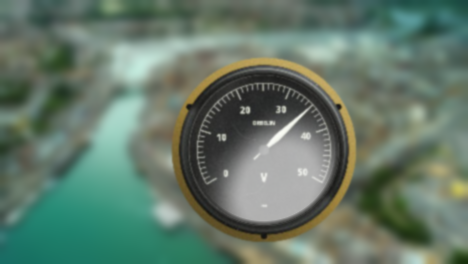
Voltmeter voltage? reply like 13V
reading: 35V
